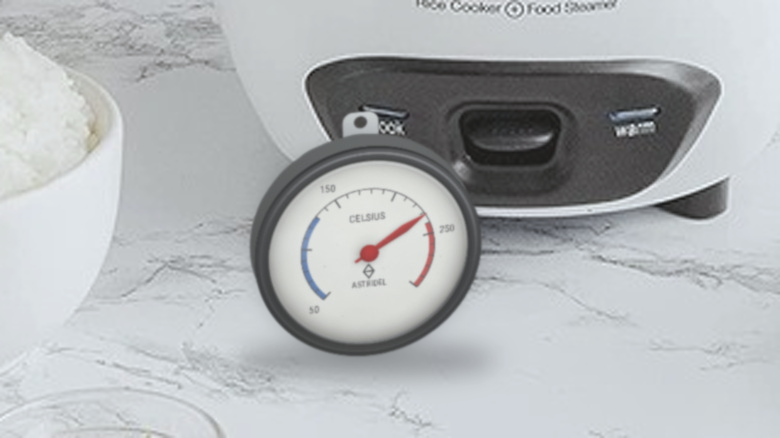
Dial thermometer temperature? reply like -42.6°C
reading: 230°C
